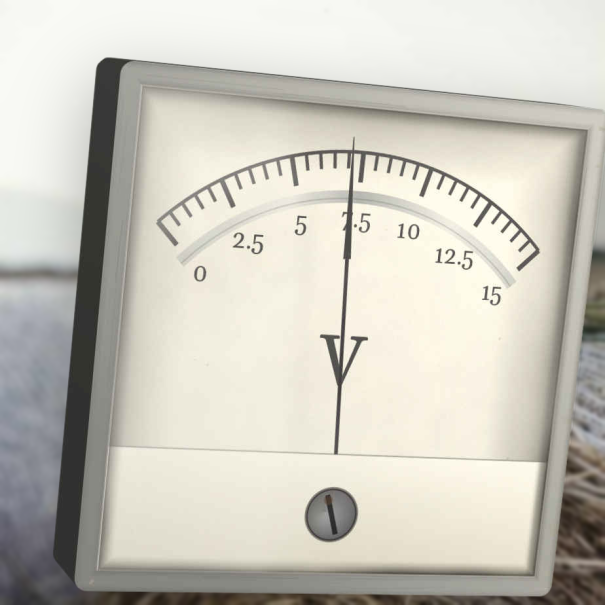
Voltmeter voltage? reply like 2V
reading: 7V
